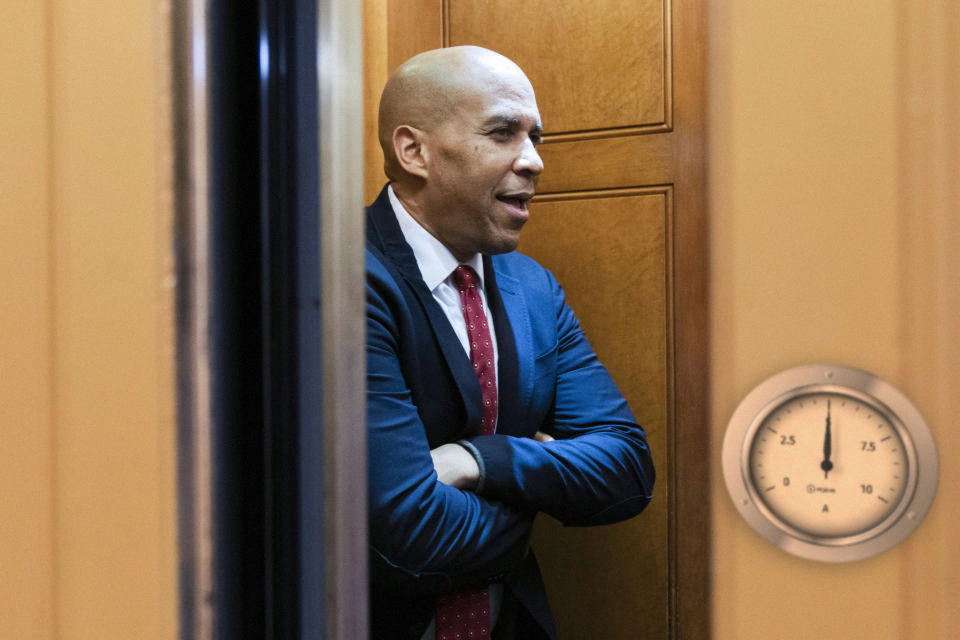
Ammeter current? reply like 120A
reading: 5A
